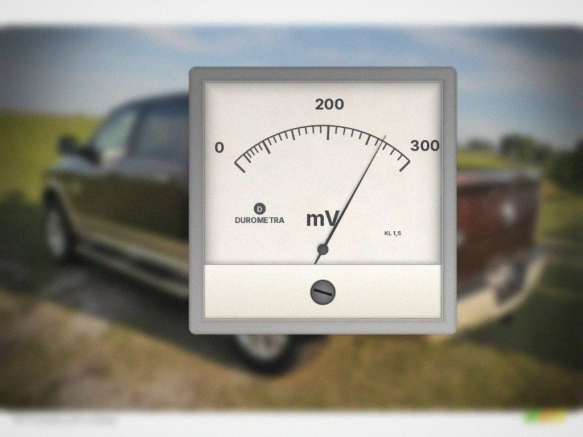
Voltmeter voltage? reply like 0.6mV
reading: 265mV
